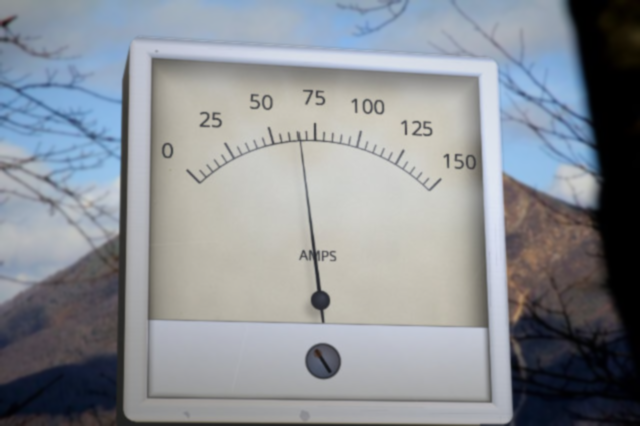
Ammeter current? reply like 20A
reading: 65A
